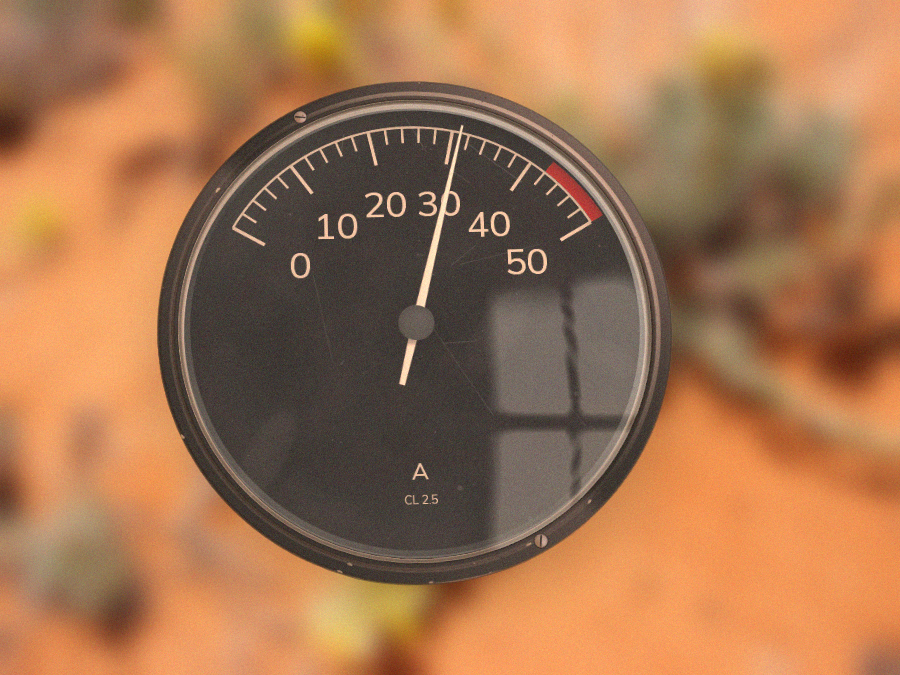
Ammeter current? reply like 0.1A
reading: 31A
